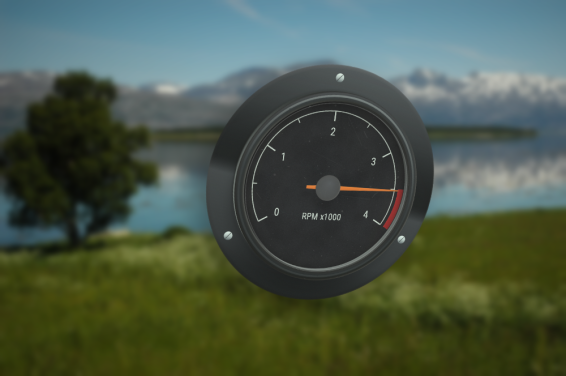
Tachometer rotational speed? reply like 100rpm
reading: 3500rpm
